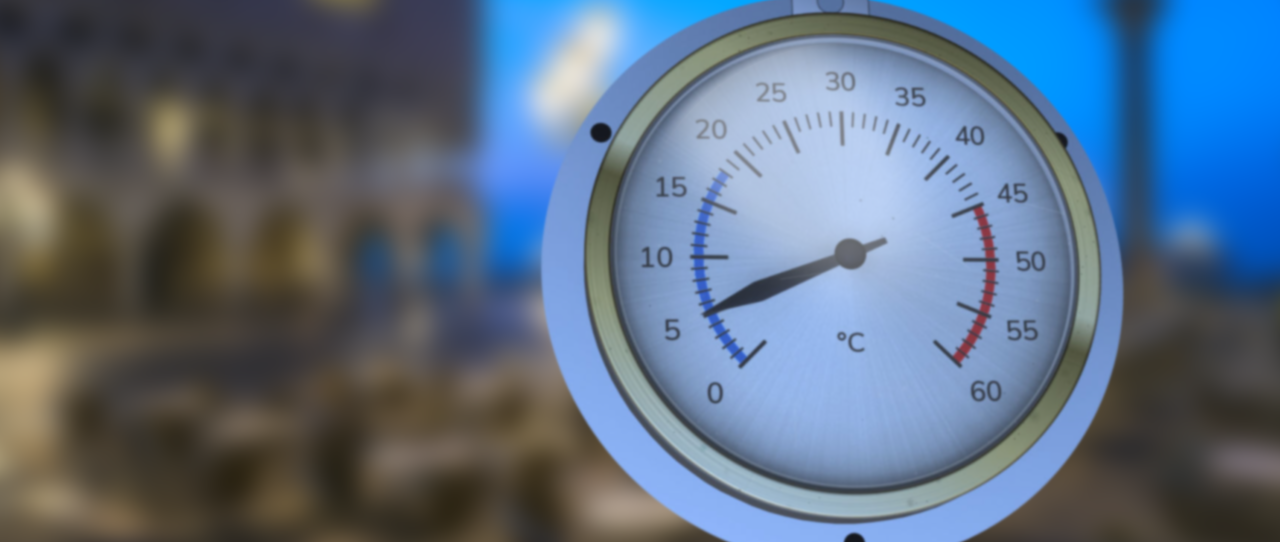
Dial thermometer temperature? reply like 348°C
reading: 5°C
